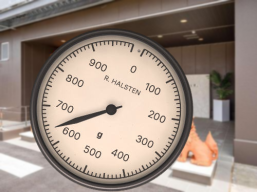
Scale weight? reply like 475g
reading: 640g
